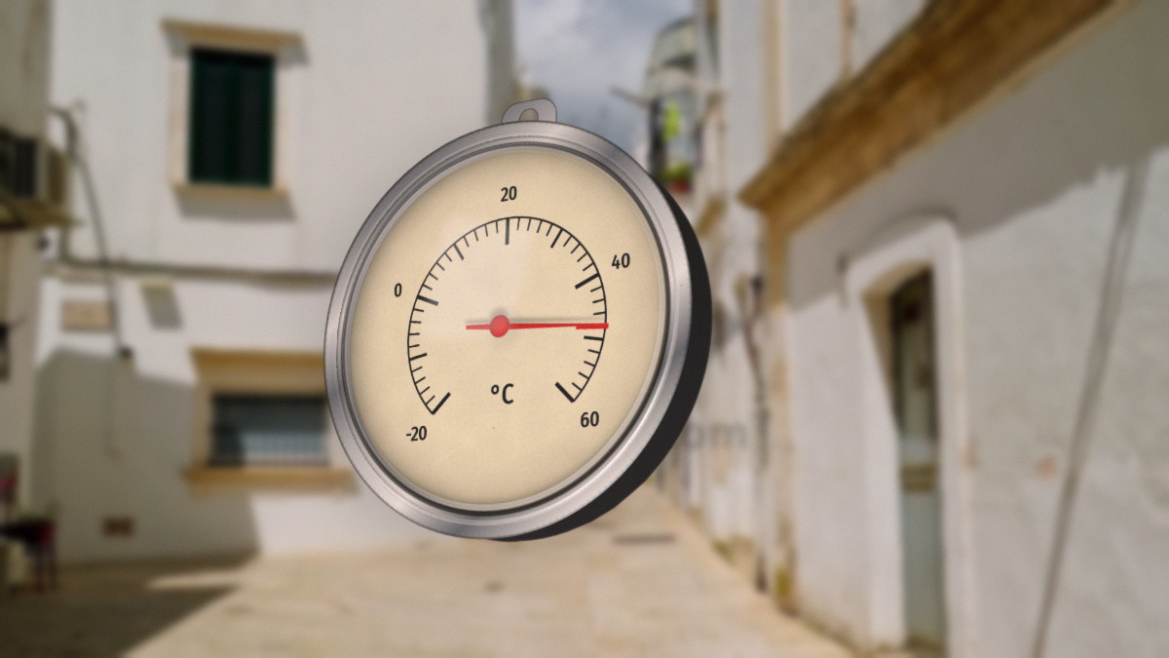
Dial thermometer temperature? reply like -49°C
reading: 48°C
